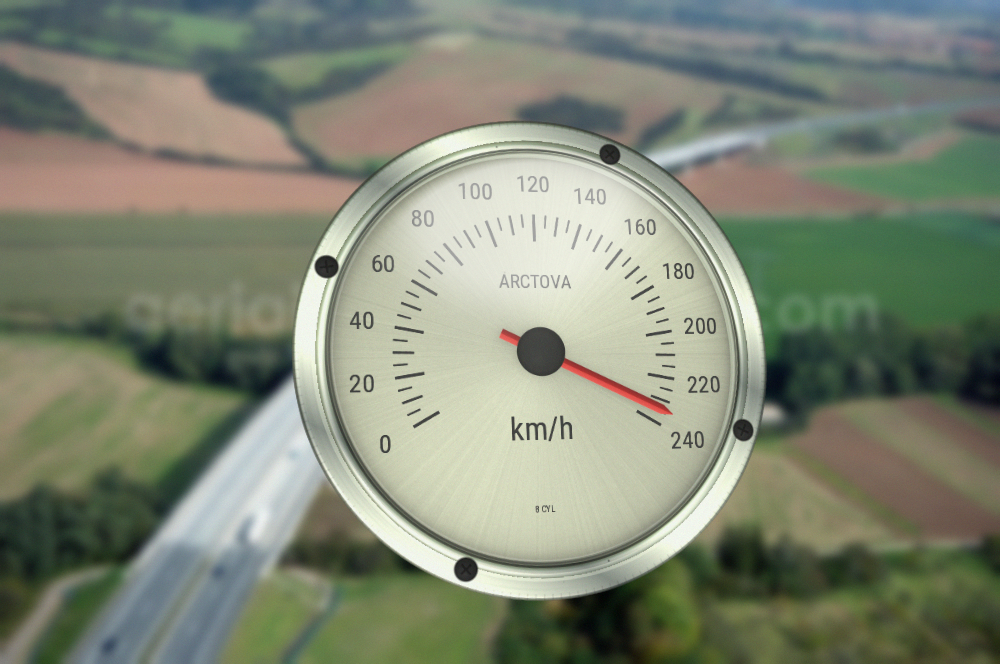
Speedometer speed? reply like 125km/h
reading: 235km/h
